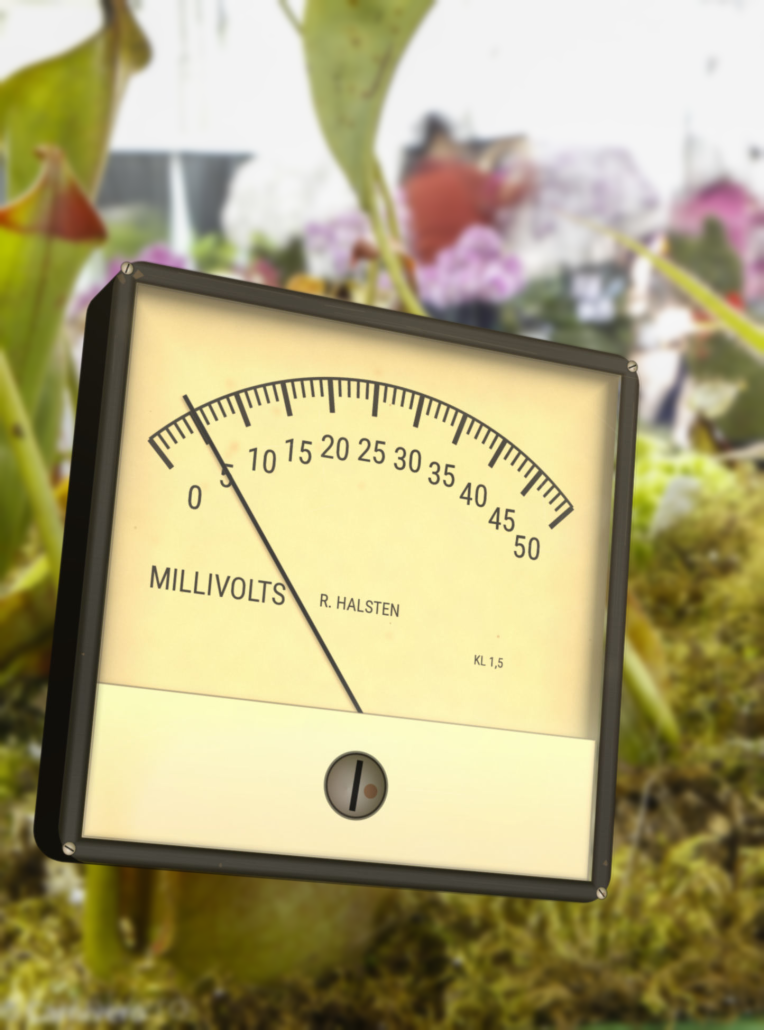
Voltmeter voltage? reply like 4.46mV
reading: 5mV
